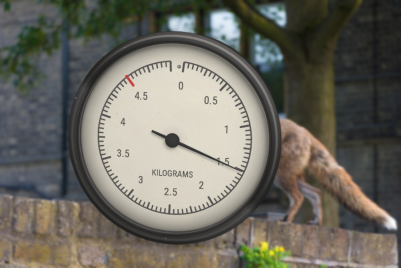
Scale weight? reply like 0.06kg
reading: 1.5kg
